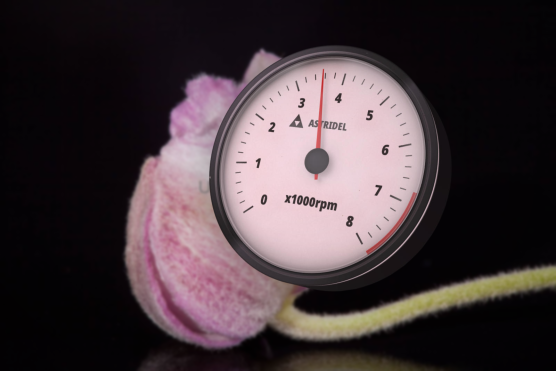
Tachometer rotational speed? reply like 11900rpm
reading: 3600rpm
